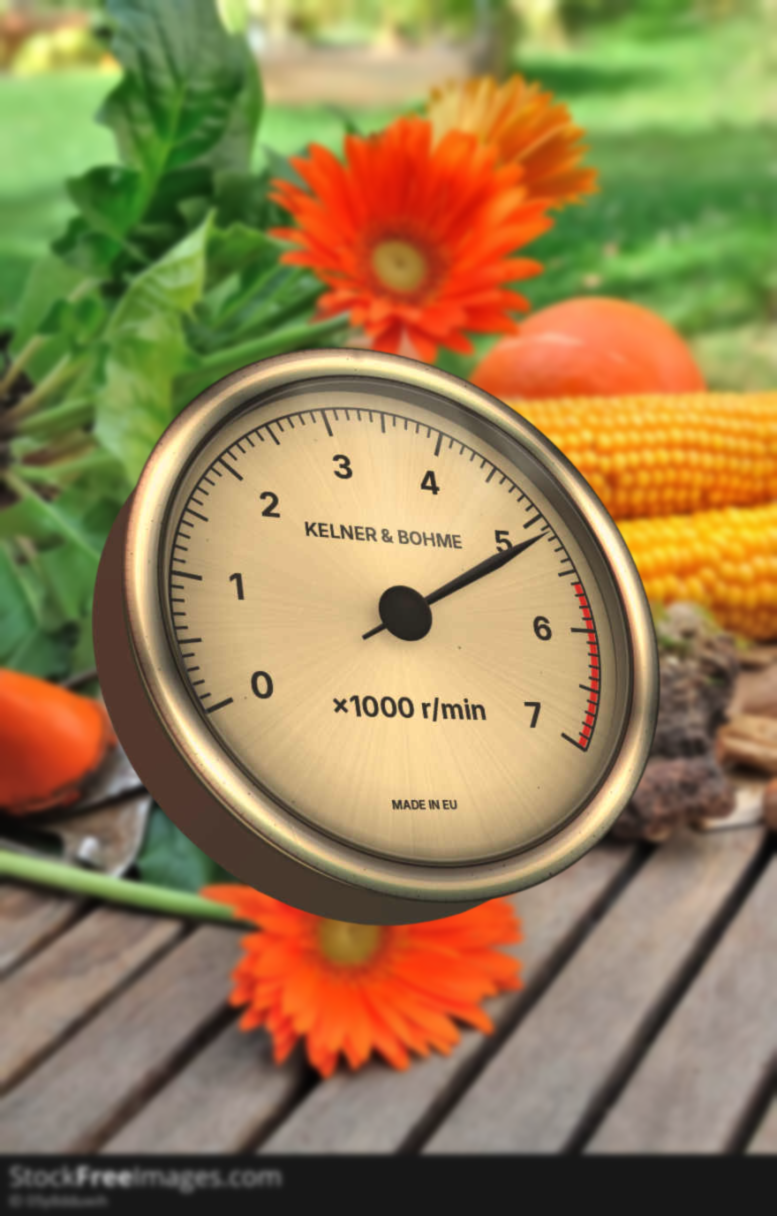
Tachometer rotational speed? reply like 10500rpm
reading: 5150rpm
